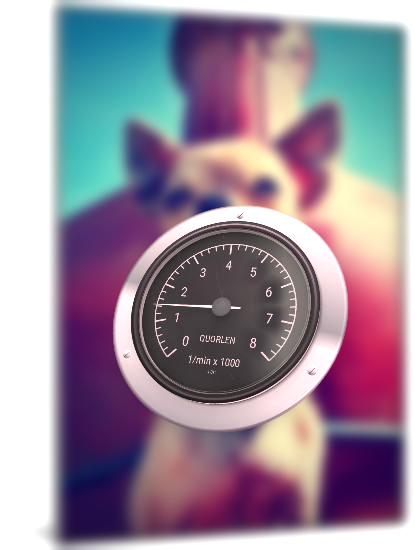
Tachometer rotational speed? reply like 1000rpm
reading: 1400rpm
